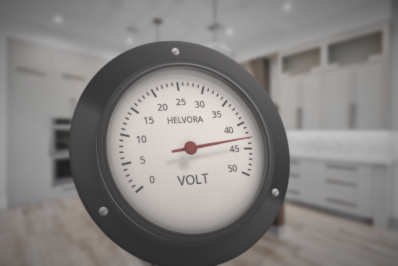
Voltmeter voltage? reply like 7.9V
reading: 43V
